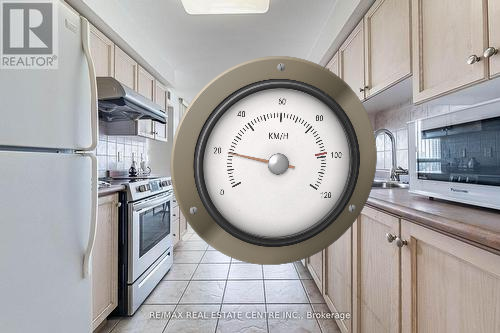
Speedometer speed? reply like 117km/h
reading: 20km/h
